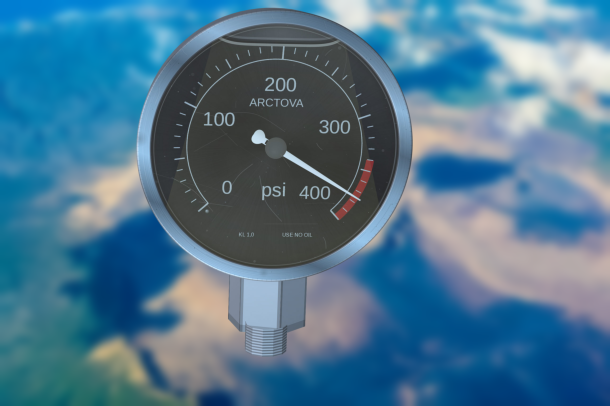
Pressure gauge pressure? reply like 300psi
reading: 375psi
